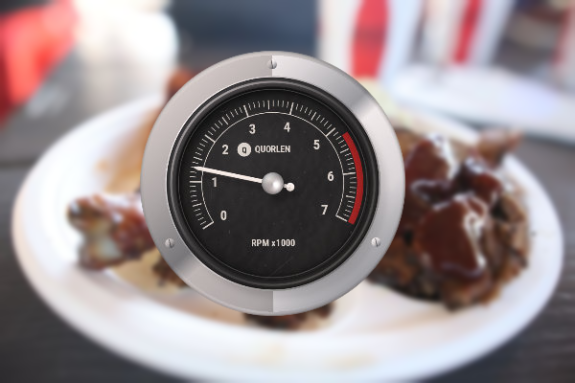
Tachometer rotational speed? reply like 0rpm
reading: 1300rpm
